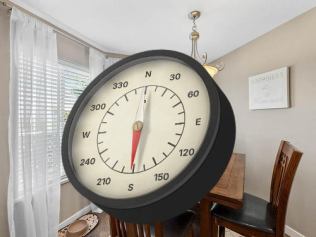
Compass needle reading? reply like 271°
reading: 180°
